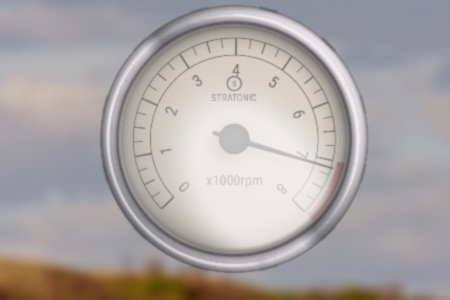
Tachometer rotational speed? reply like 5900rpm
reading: 7125rpm
